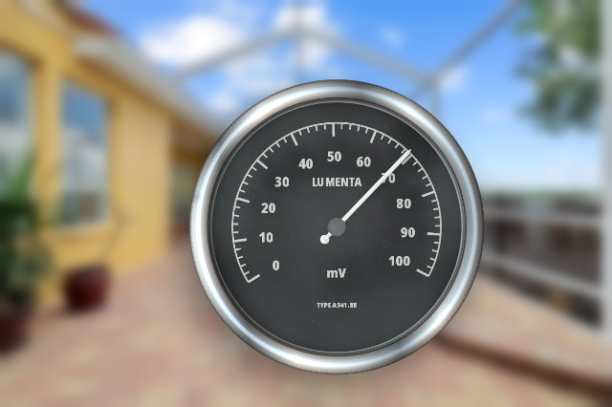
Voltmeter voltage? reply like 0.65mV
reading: 69mV
